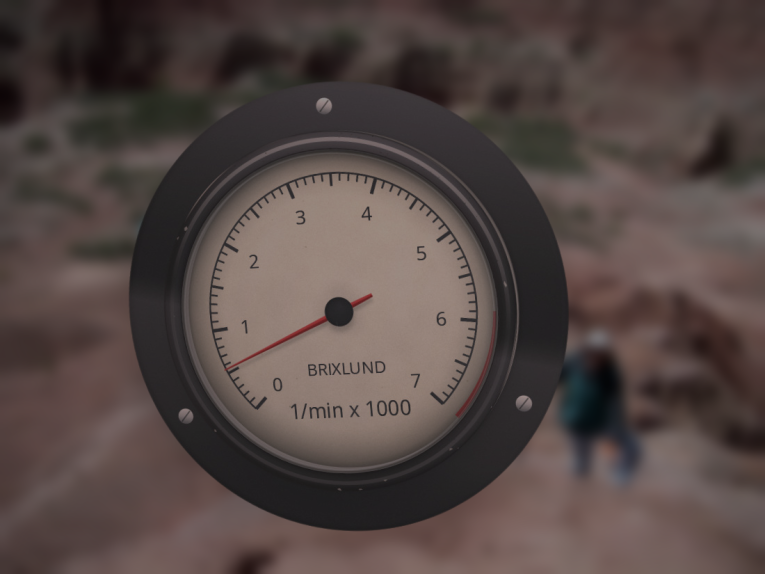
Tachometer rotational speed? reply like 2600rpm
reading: 550rpm
